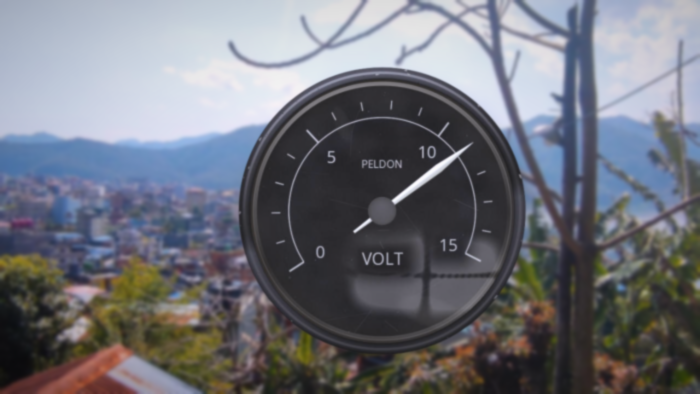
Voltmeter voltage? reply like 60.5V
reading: 11V
